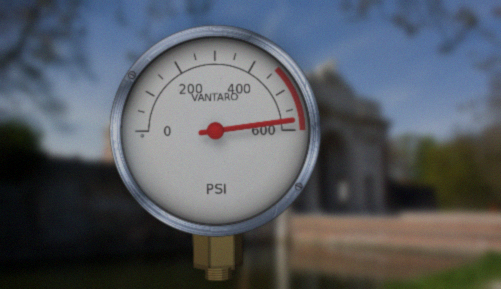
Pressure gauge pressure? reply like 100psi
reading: 575psi
